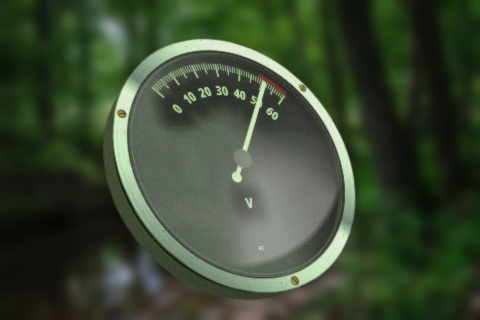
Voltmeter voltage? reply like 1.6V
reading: 50V
